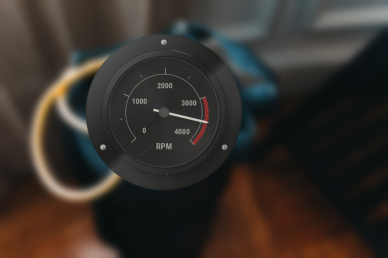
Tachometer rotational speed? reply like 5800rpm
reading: 3500rpm
